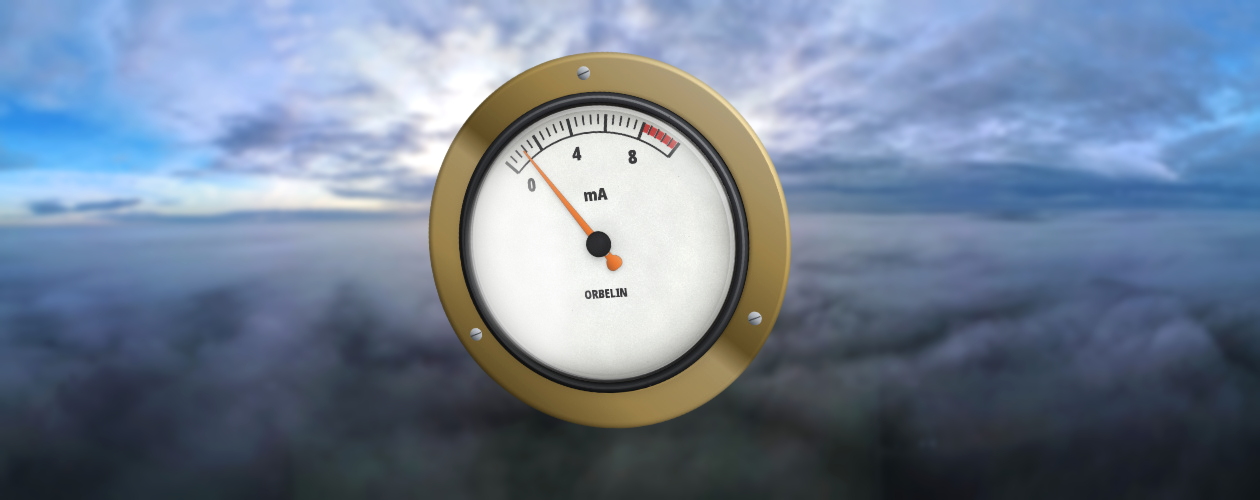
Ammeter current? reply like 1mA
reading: 1.2mA
